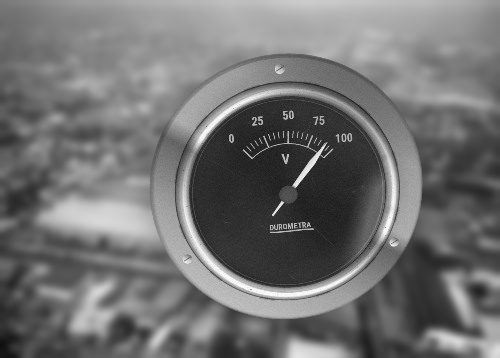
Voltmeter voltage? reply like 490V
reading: 90V
